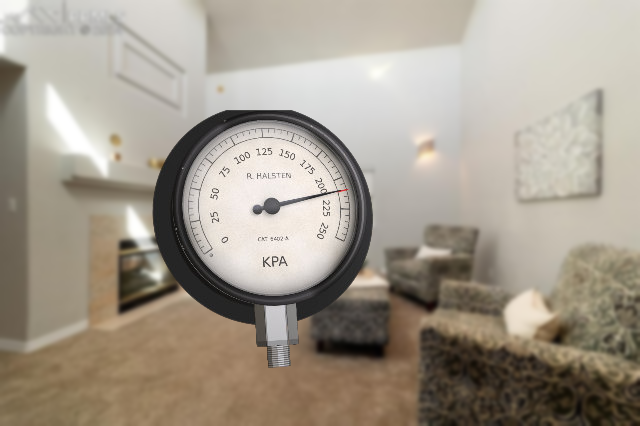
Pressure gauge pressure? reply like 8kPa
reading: 210kPa
